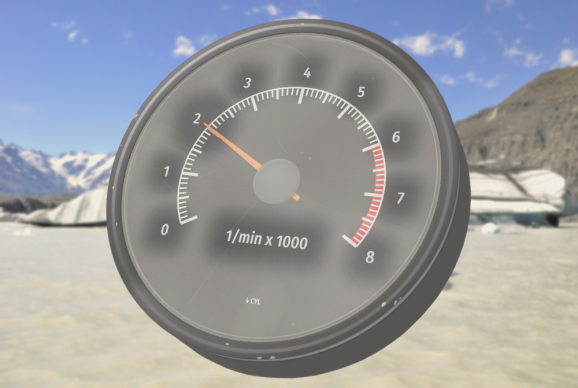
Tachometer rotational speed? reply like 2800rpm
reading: 2000rpm
